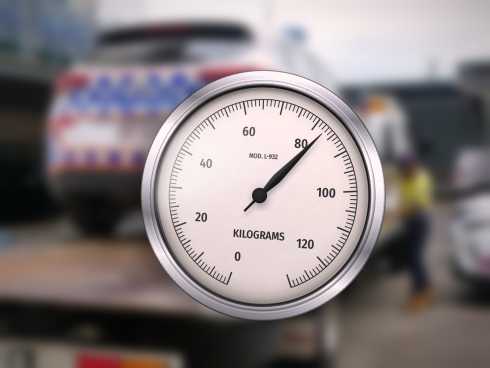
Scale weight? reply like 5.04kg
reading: 83kg
